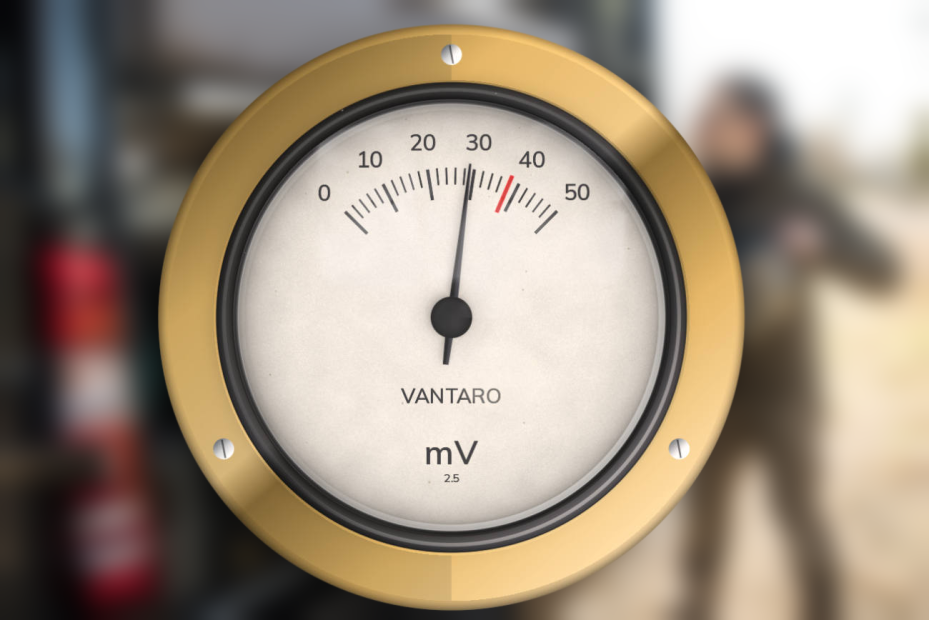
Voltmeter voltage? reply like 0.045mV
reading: 29mV
